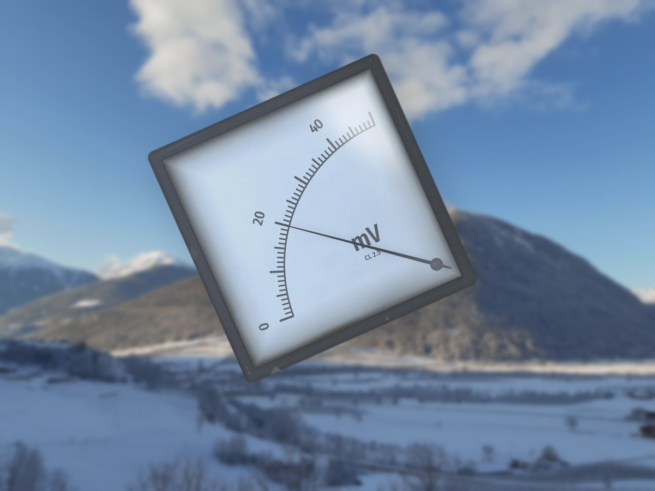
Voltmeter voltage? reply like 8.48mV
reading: 20mV
